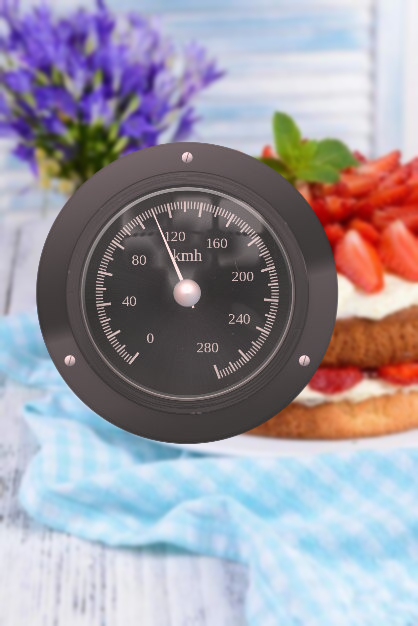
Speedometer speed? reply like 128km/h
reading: 110km/h
